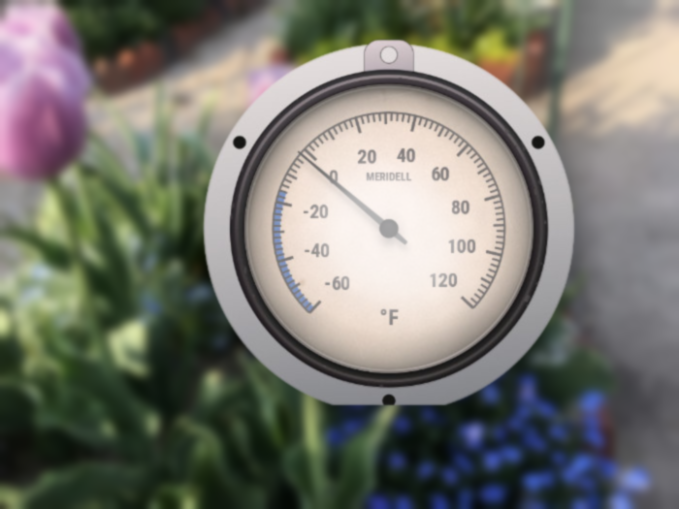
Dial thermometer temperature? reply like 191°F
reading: -2°F
